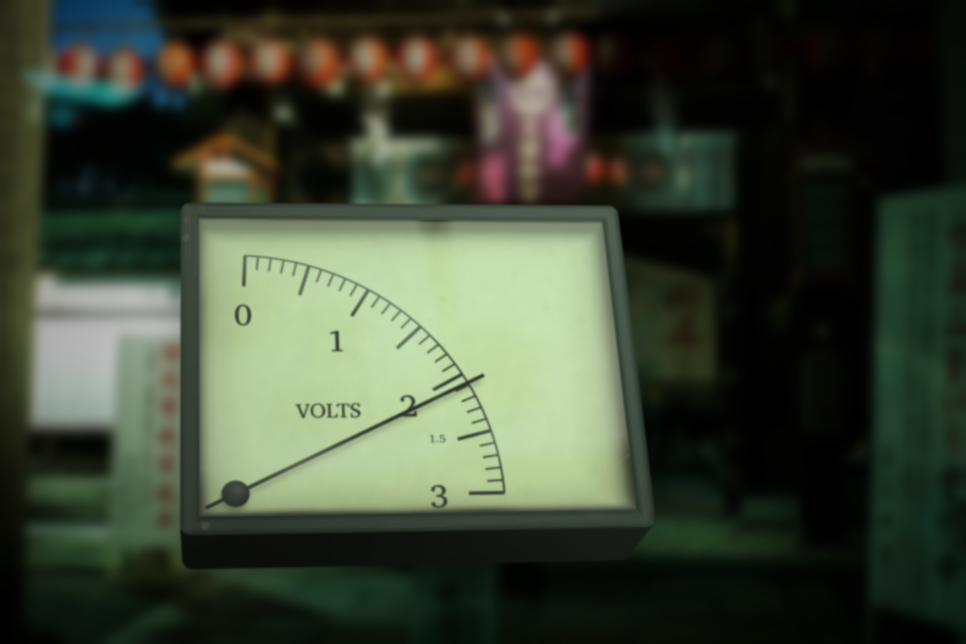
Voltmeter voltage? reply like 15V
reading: 2.1V
